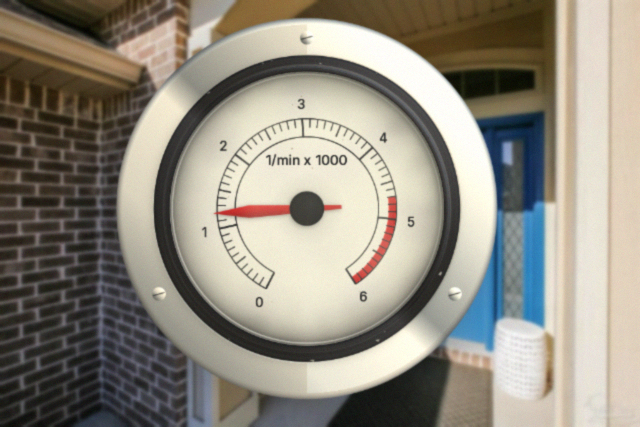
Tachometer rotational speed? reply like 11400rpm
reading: 1200rpm
